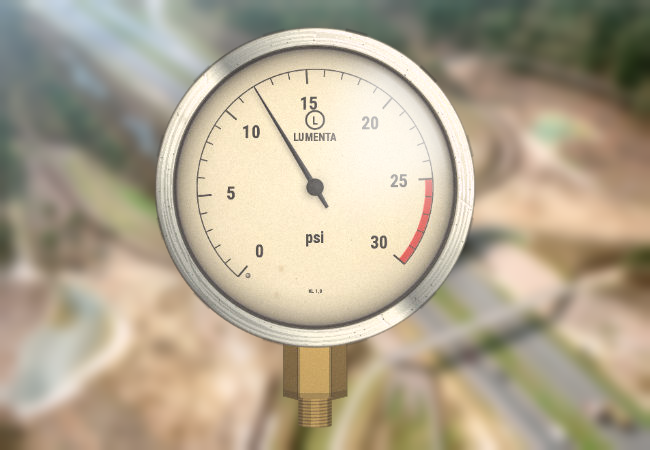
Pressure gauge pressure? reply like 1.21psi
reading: 12psi
